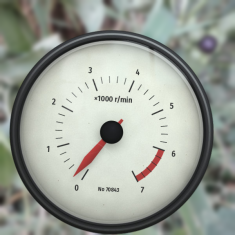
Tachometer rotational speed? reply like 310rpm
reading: 200rpm
